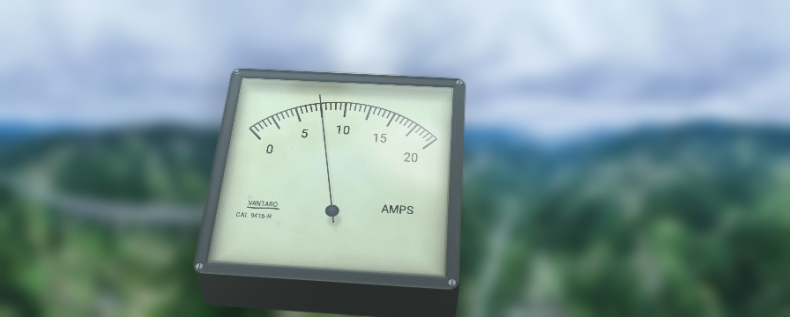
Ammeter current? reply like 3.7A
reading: 7.5A
